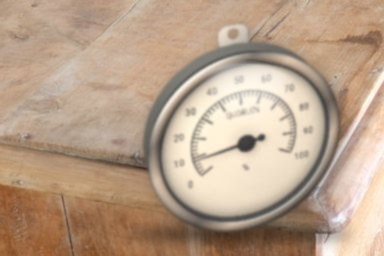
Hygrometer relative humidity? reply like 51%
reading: 10%
